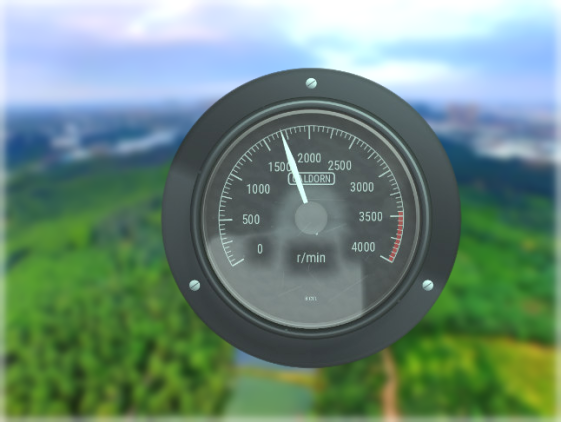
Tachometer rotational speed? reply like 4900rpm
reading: 1700rpm
